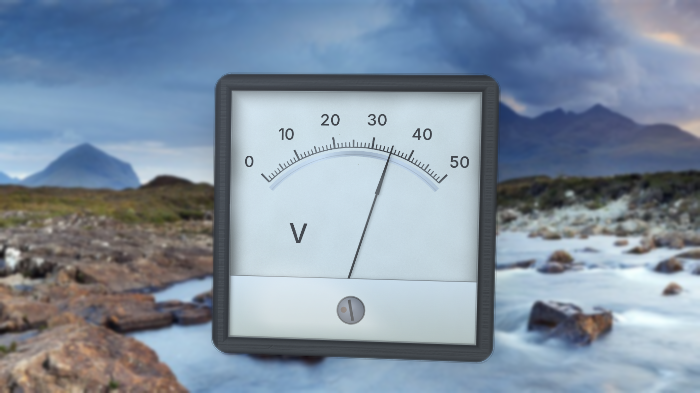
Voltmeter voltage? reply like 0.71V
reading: 35V
